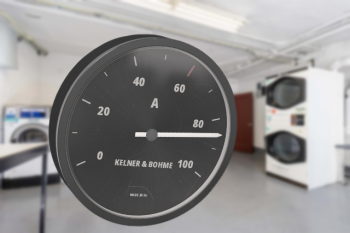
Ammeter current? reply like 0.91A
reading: 85A
